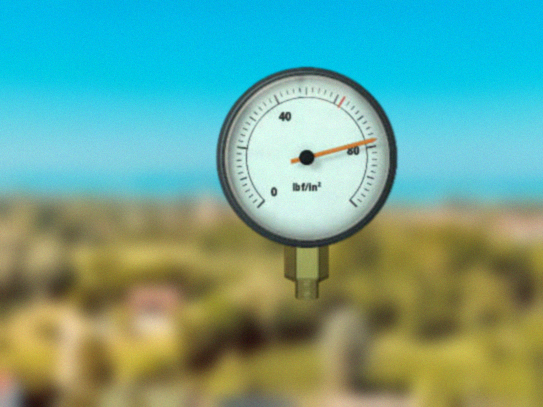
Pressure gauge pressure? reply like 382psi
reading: 78psi
